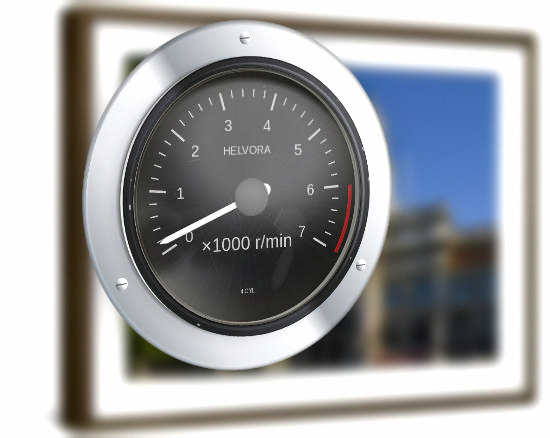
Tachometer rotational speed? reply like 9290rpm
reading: 200rpm
